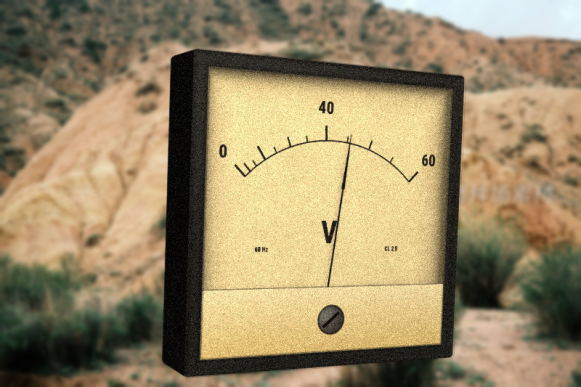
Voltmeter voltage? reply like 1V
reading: 45V
